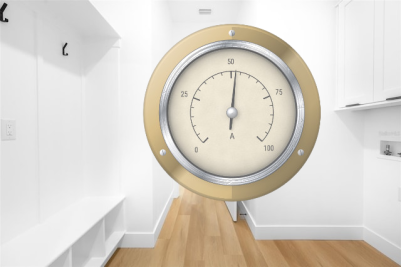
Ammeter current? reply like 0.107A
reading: 52.5A
